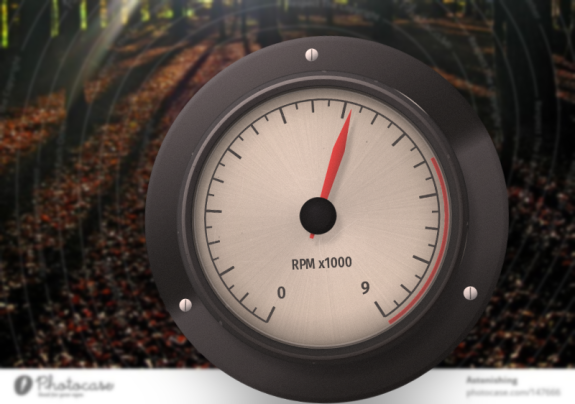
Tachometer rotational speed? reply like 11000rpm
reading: 5125rpm
